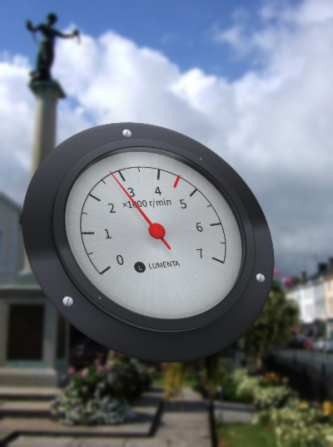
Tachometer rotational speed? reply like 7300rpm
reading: 2750rpm
